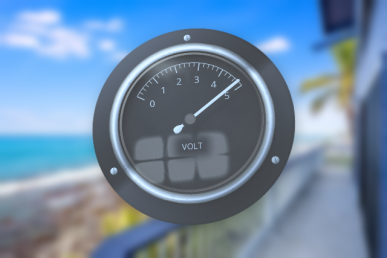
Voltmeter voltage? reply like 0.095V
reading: 4.8V
